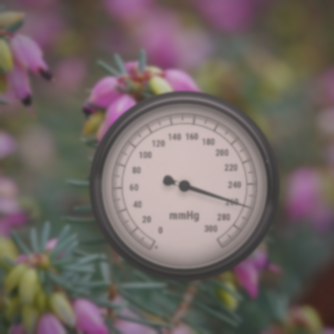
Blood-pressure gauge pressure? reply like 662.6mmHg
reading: 260mmHg
